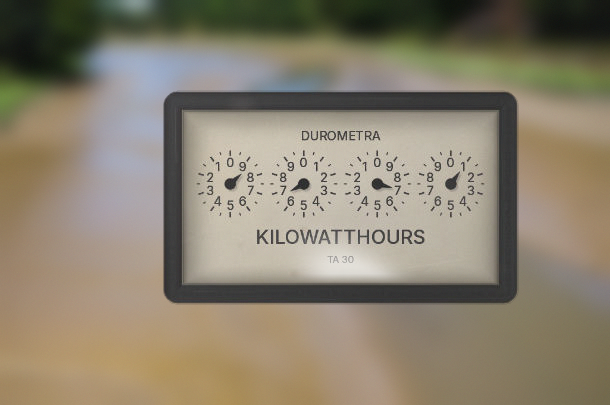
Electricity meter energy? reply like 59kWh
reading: 8671kWh
